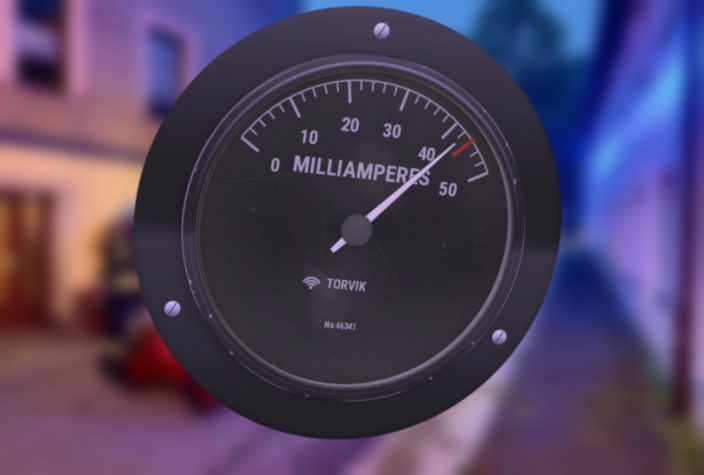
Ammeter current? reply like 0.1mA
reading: 42mA
